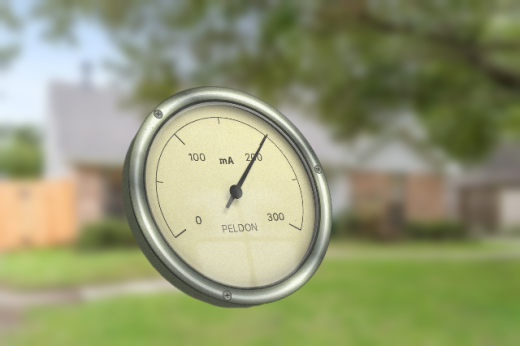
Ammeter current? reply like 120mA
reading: 200mA
